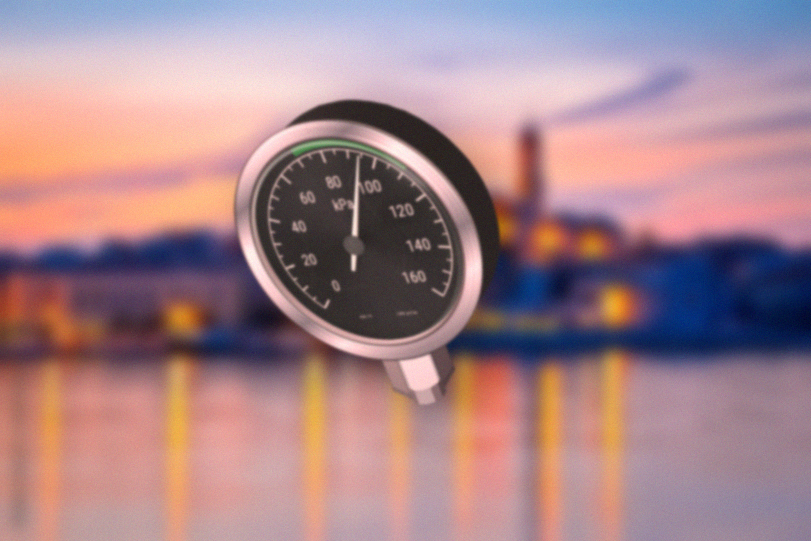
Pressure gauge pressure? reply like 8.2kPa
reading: 95kPa
